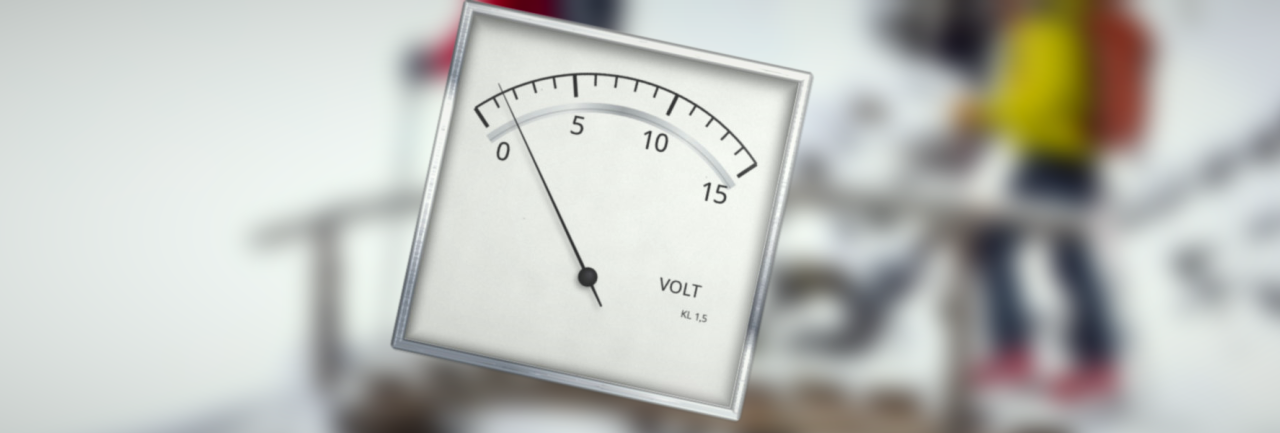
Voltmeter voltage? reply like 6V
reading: 1.5V
